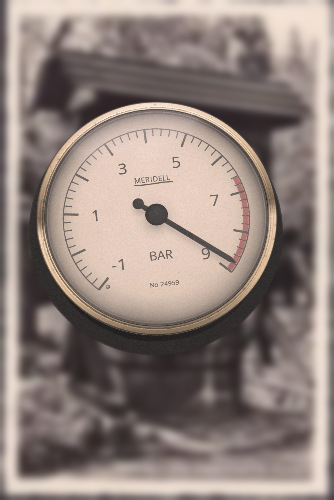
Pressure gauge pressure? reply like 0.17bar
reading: 8.8bar
